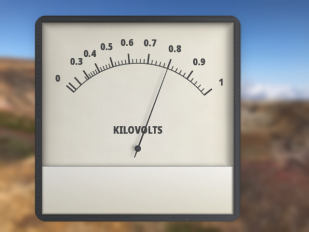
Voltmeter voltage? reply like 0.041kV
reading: 0.8kV
